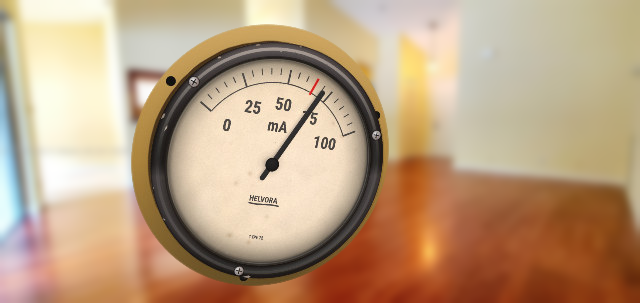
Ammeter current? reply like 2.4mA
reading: 70mA
